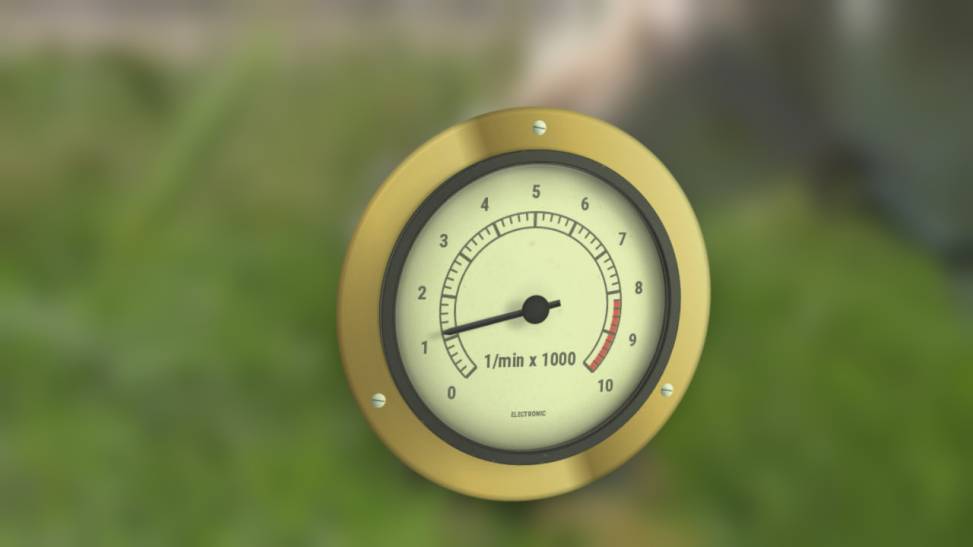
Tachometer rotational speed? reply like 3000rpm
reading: 1200rpm
